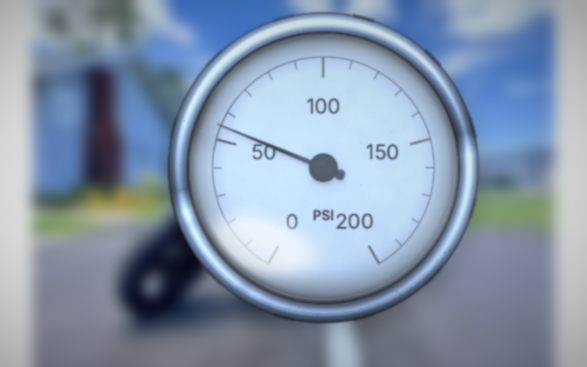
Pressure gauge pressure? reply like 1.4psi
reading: 55psi
